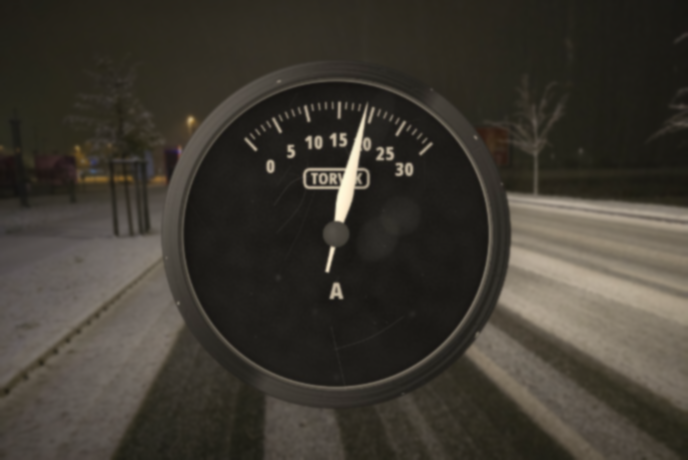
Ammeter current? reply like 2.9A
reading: 19A
